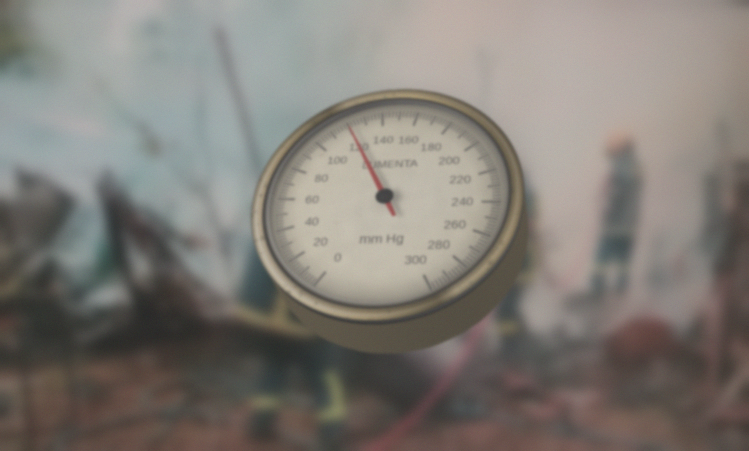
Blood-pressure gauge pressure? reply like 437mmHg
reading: 120mmHg
